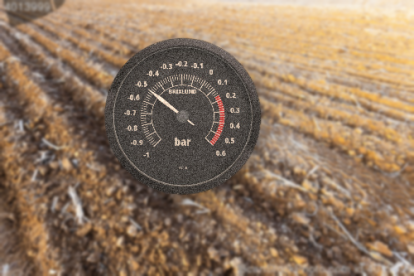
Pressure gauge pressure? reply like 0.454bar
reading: -0.5bar
